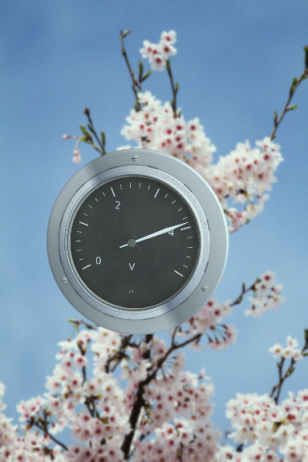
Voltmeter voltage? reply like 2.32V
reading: 3.9V
